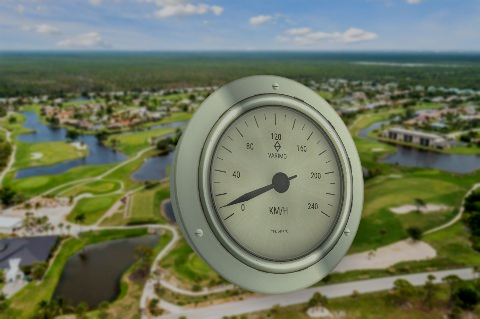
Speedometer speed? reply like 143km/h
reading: 10km/h
